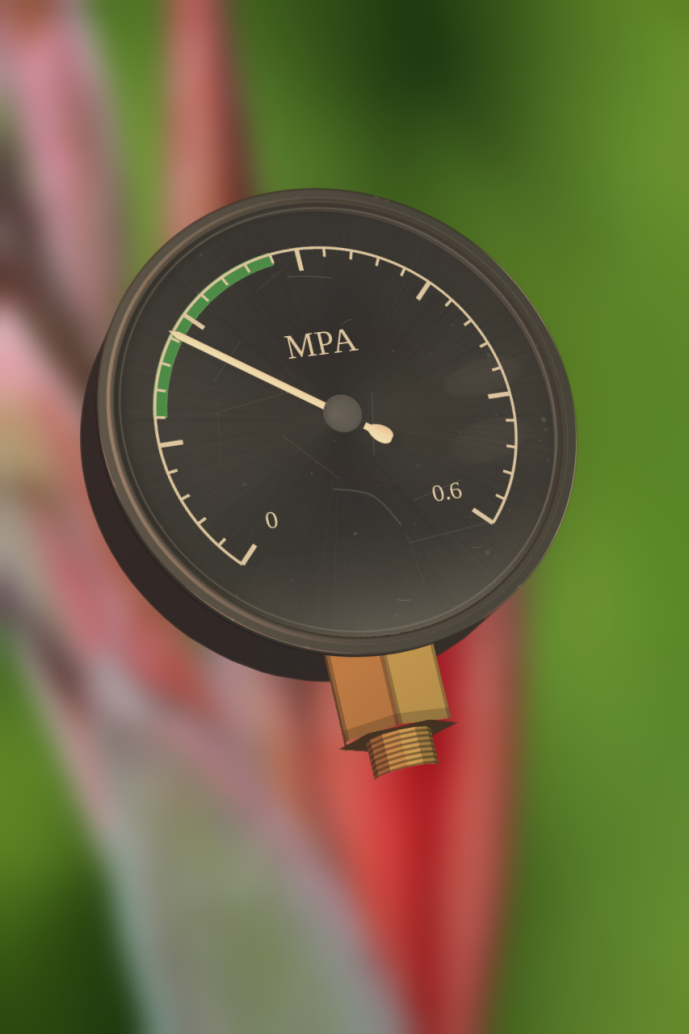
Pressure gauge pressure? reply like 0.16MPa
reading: 0.18MPa
